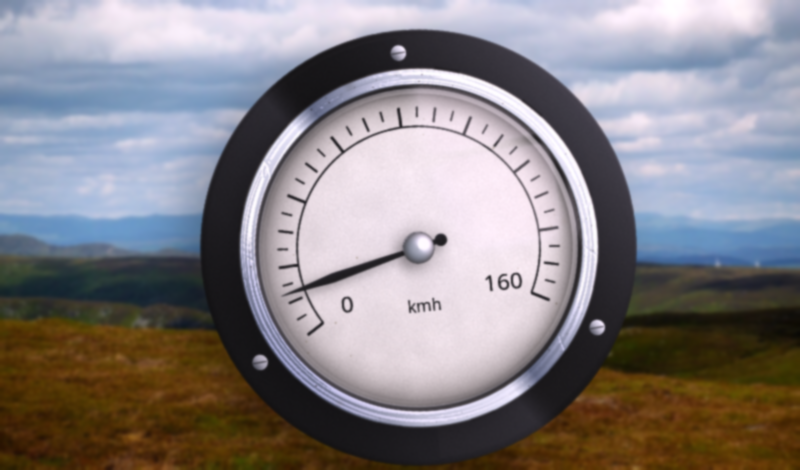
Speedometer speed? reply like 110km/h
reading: 12.5km/h
